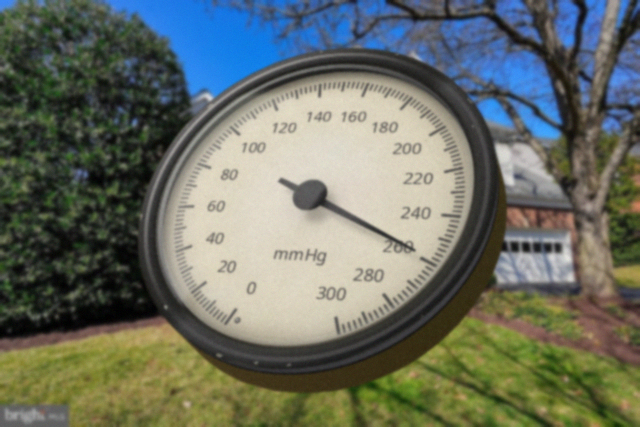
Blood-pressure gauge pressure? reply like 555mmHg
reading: 260mmHg
